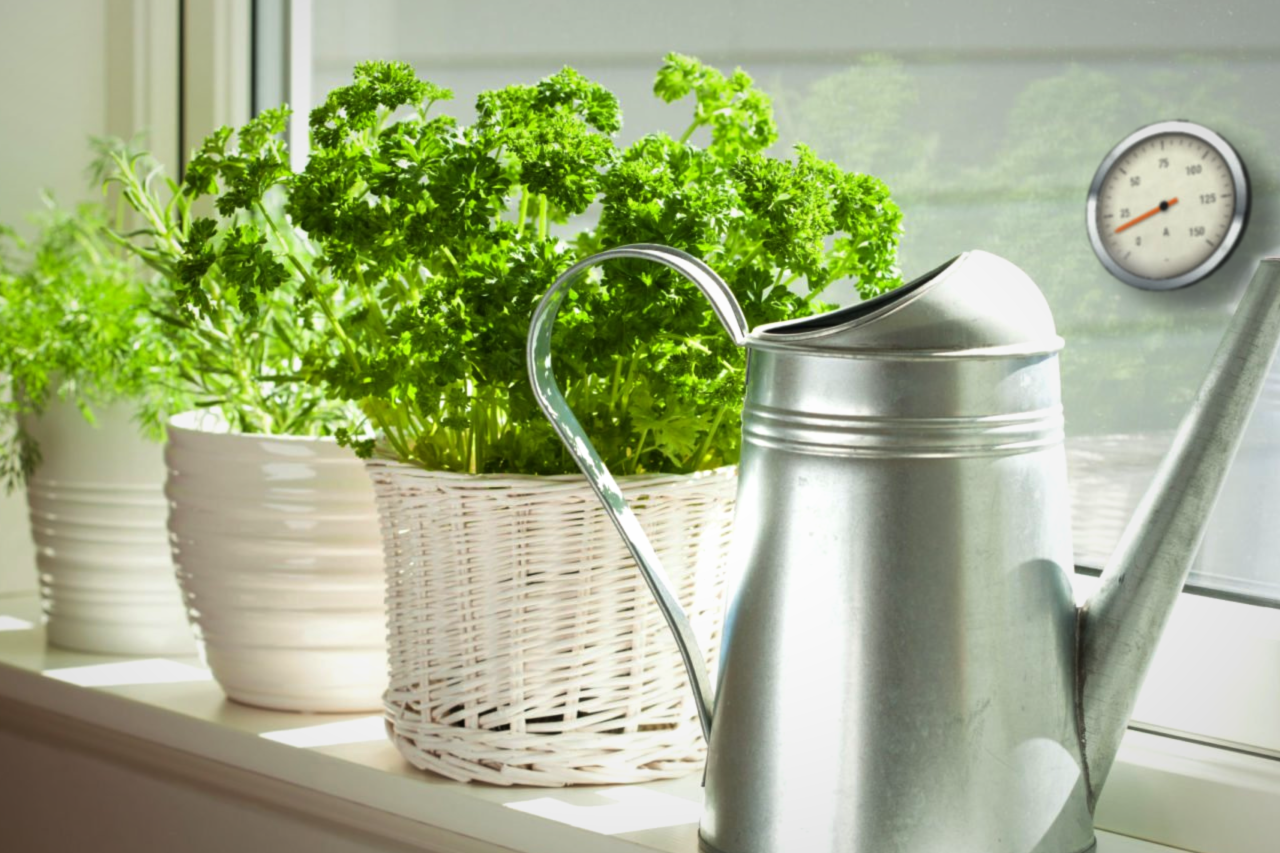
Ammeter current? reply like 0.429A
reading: 15A
